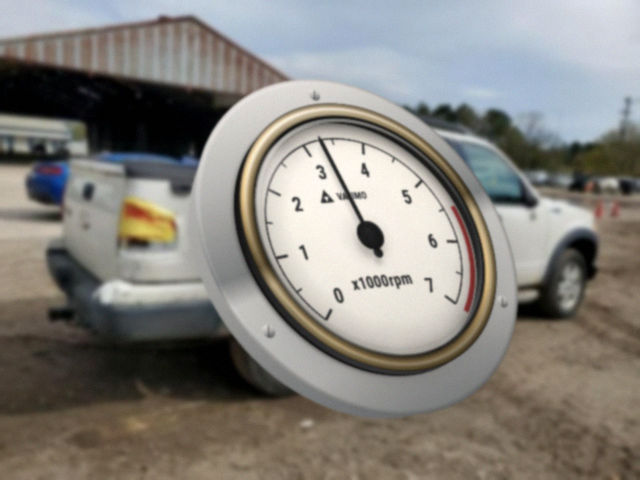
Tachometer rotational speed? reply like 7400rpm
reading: 3250rpm
